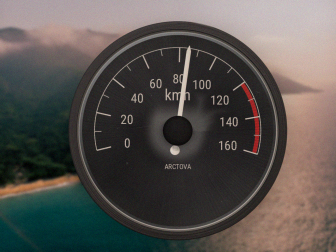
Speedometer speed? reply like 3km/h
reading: 85km/h
